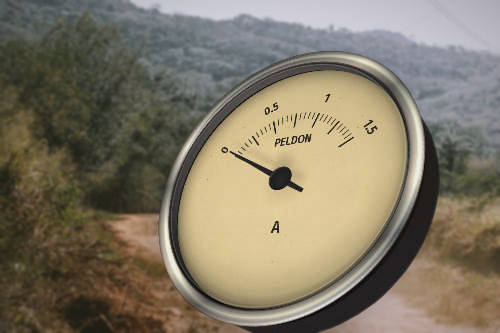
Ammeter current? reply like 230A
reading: 0A
